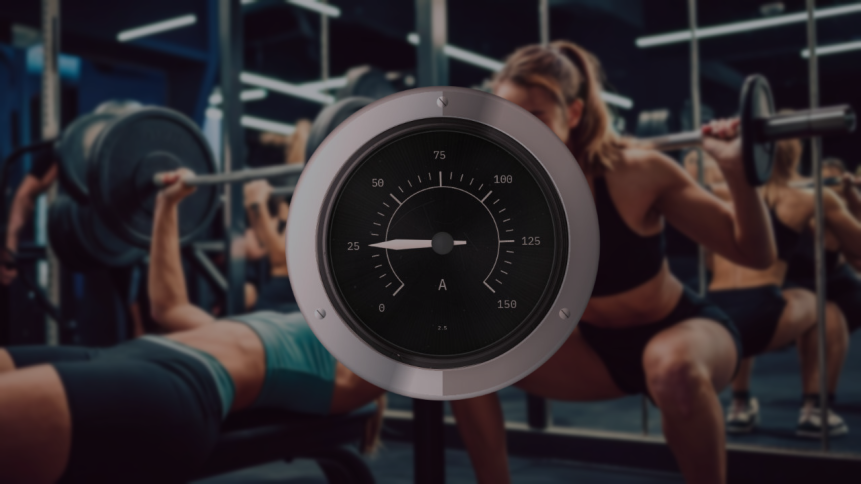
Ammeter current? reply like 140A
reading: 25A
